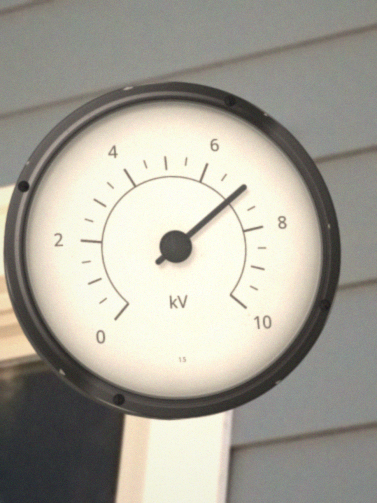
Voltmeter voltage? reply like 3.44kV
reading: 7kV
